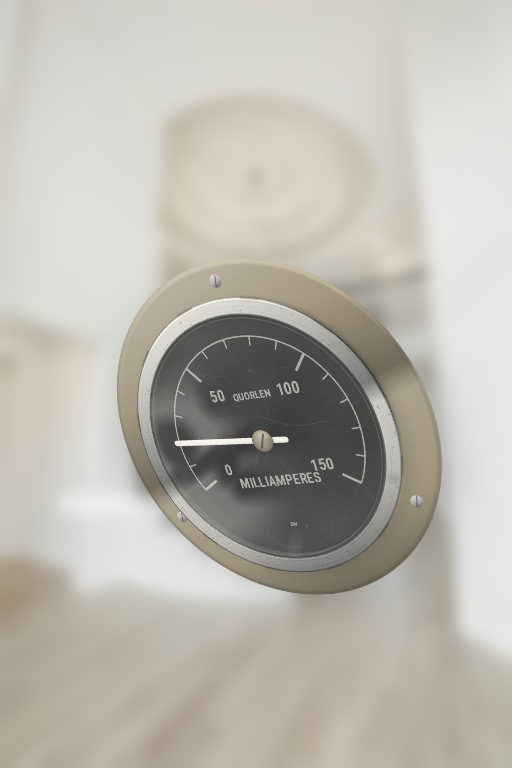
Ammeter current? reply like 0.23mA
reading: 20mA
